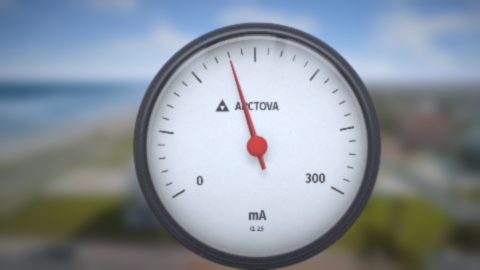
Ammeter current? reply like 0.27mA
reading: 130mA
